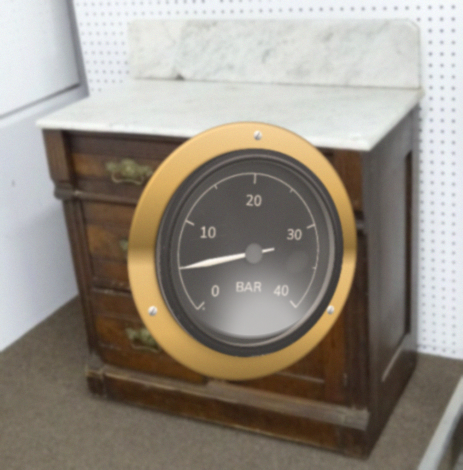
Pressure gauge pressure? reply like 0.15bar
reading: 5bar
